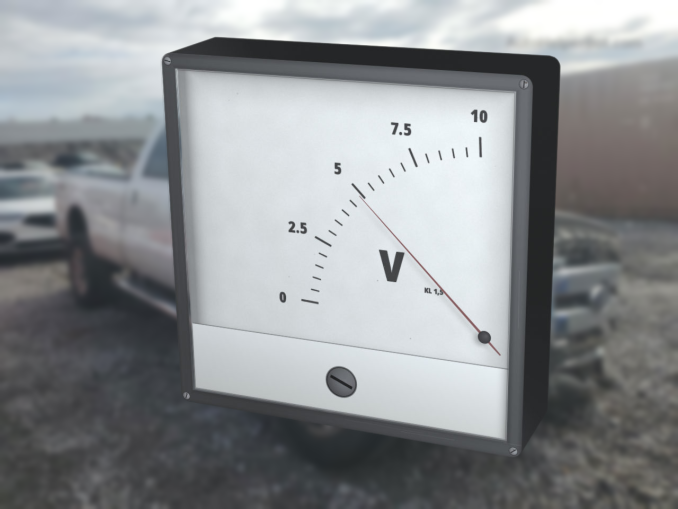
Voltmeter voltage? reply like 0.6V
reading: 5V
